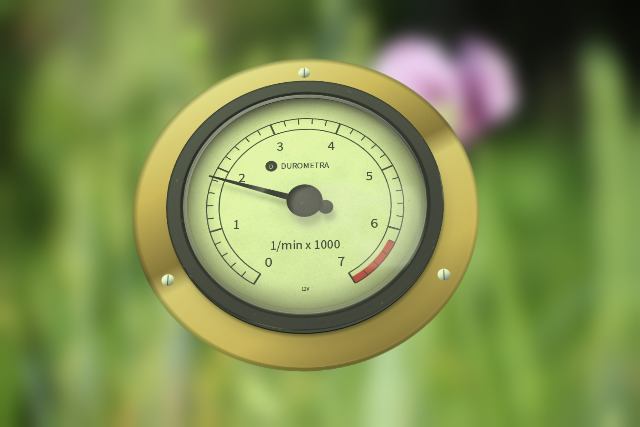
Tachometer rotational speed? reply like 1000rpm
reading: 1800rpm
